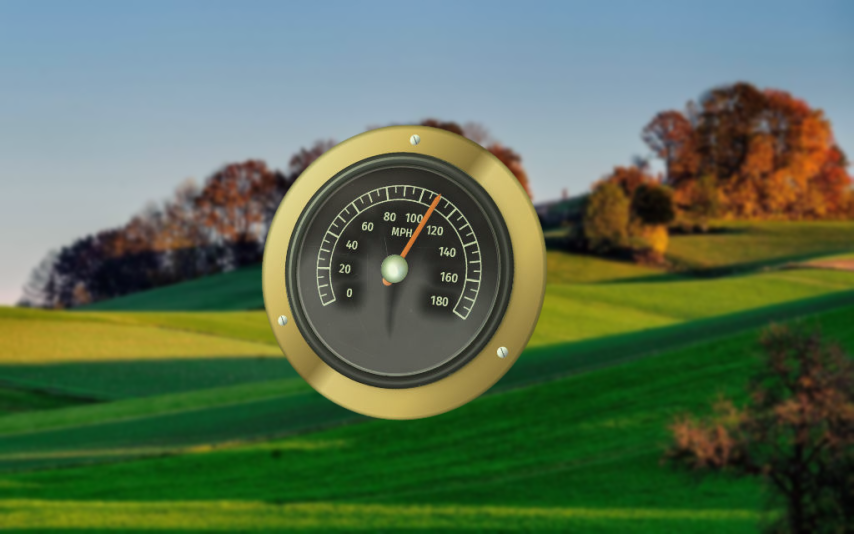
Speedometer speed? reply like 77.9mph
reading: 110mph
